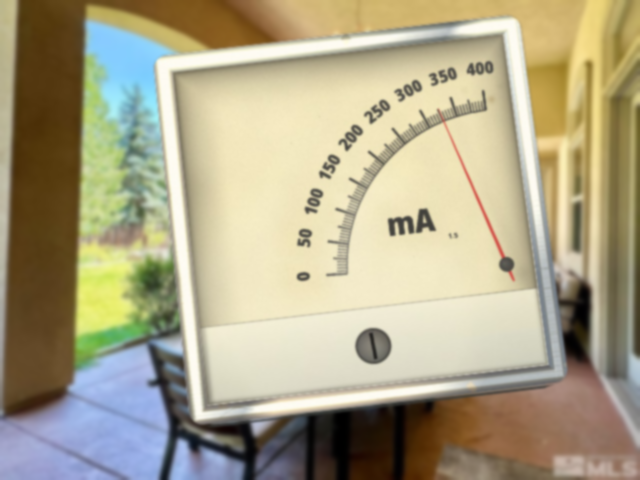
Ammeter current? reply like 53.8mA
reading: 325mA
